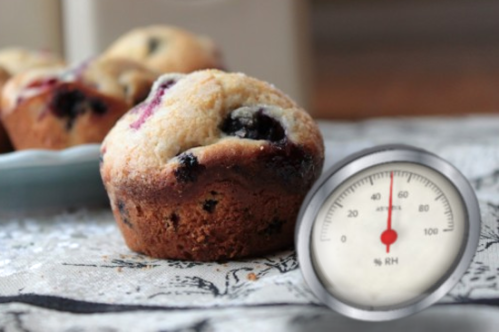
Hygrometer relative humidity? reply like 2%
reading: 50%
